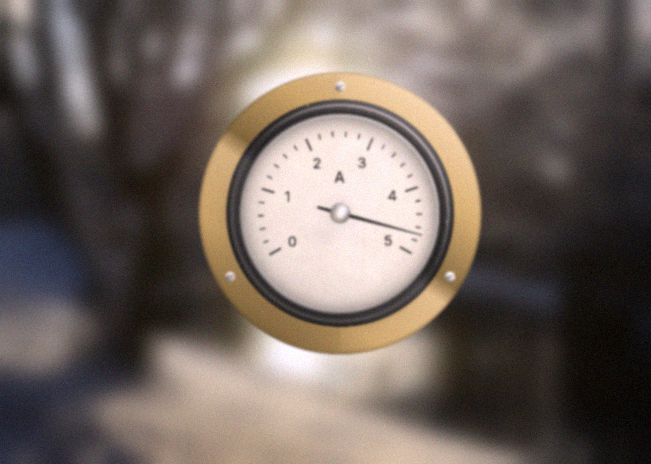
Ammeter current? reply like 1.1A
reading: 4.7A
